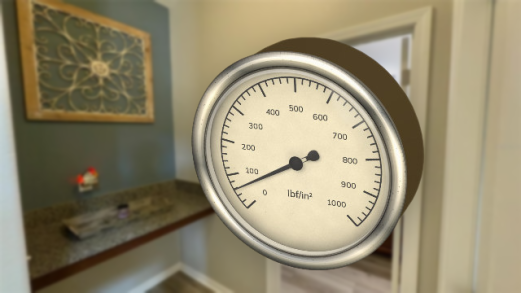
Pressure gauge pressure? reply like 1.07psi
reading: 60psi
